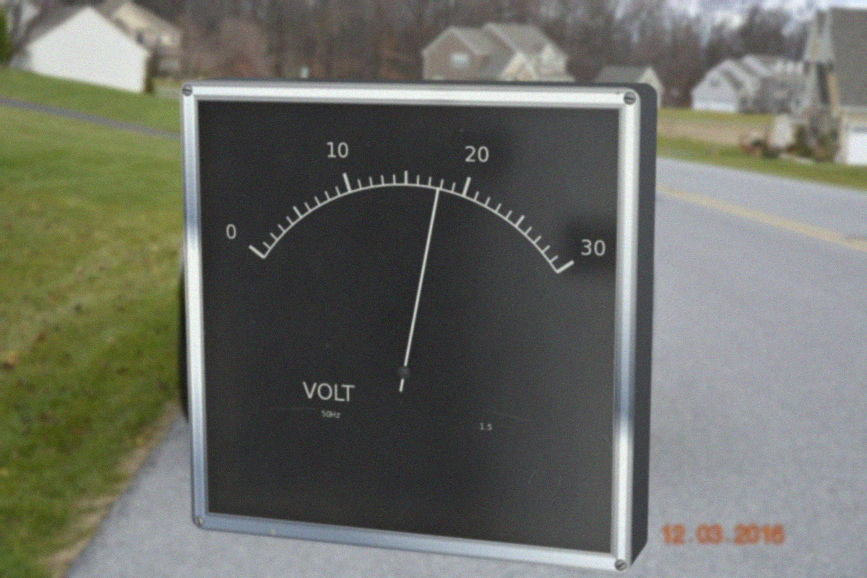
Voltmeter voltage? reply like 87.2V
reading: 18V
